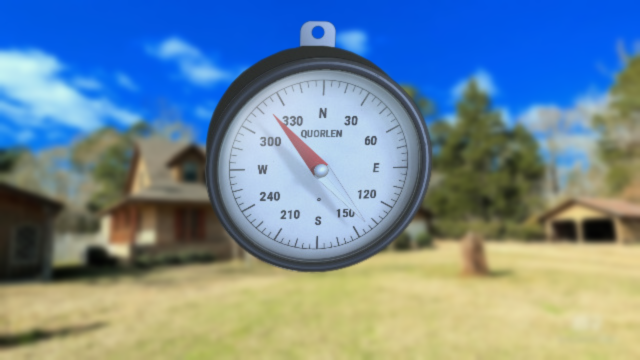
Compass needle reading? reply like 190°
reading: 320°
